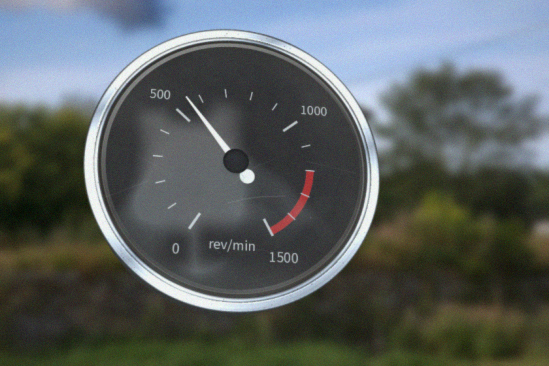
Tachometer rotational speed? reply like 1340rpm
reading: 550rpm
